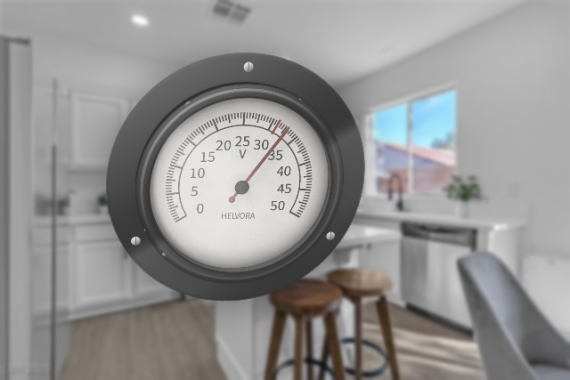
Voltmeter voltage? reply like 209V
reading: 32.5V
